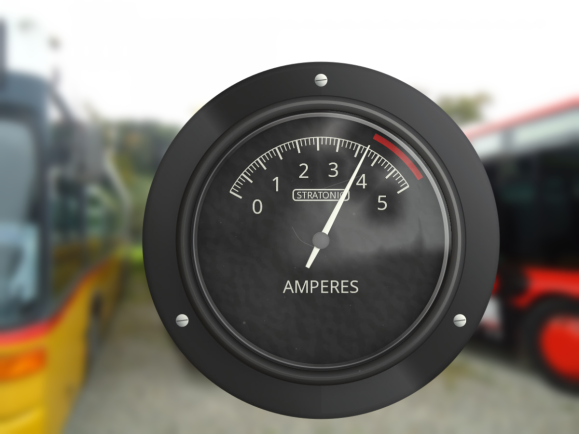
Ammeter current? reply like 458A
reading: 3.7A
